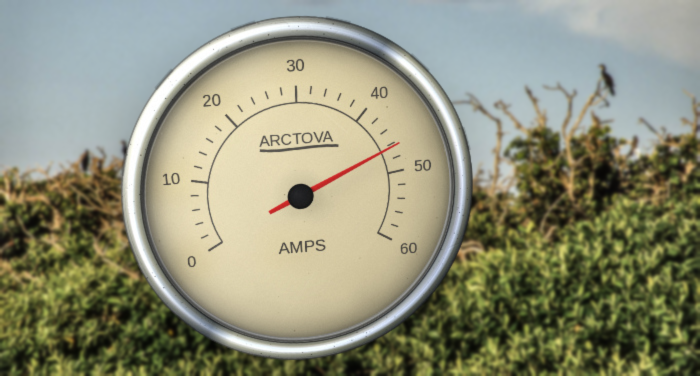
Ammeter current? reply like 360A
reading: 46A
